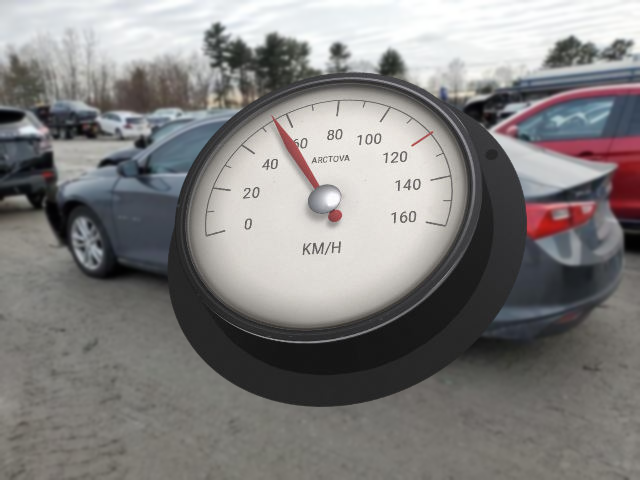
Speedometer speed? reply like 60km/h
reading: 55km/h
